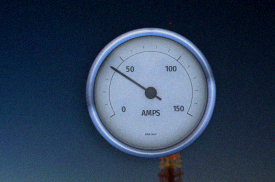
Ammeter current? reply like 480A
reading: 40A
